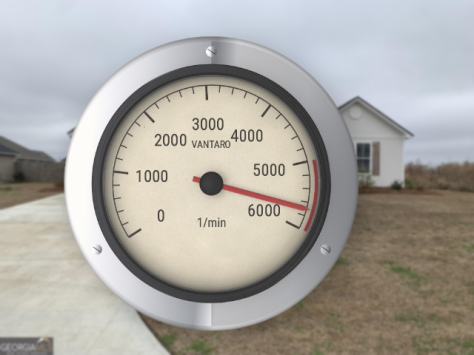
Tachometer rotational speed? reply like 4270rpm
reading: 5700rpm
